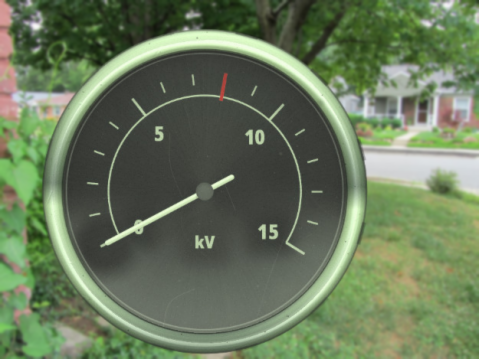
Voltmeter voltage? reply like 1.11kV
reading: 0kV
